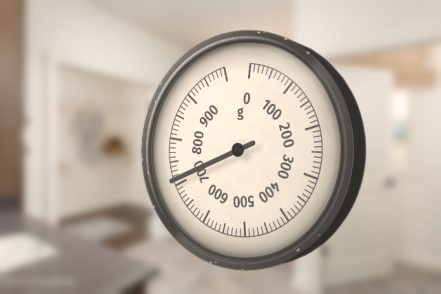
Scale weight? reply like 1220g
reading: 710g
